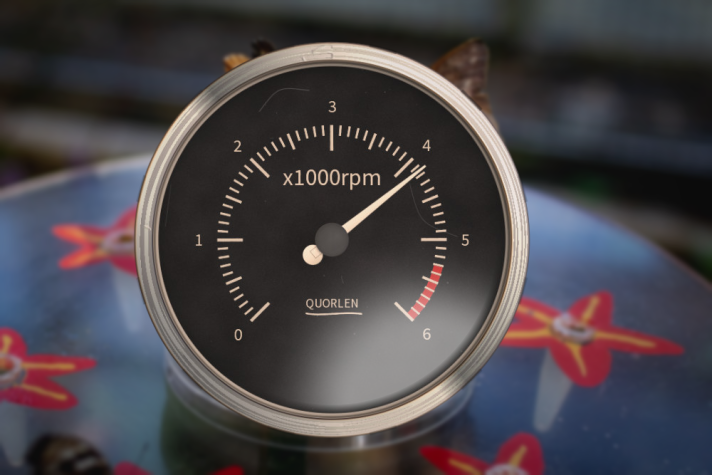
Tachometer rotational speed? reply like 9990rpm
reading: 4150rpm
